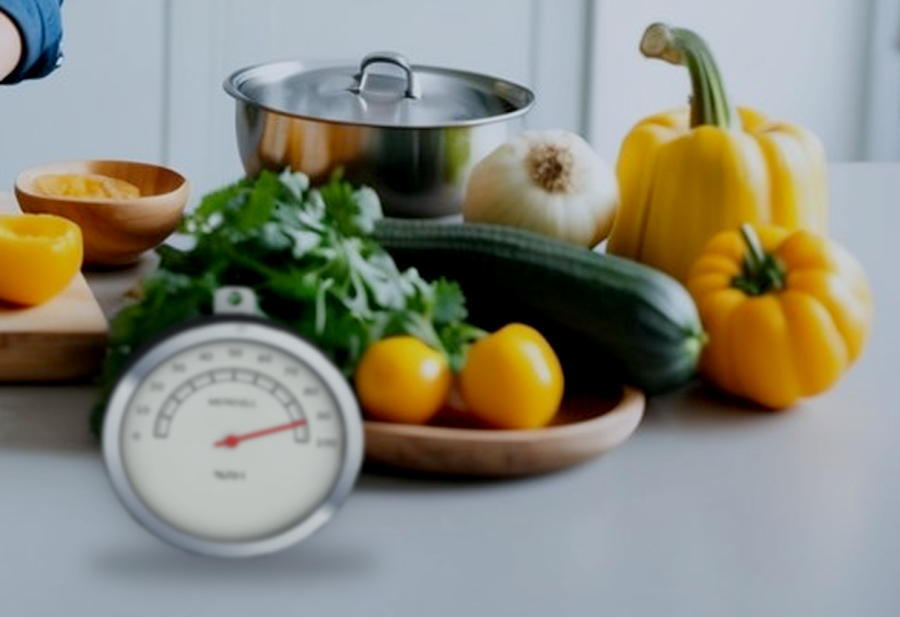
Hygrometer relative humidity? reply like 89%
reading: 90%
